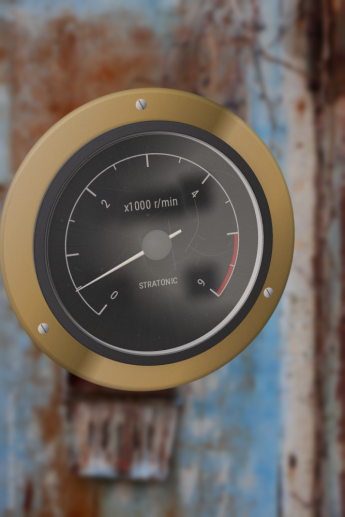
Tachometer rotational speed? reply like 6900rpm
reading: 500rpm
